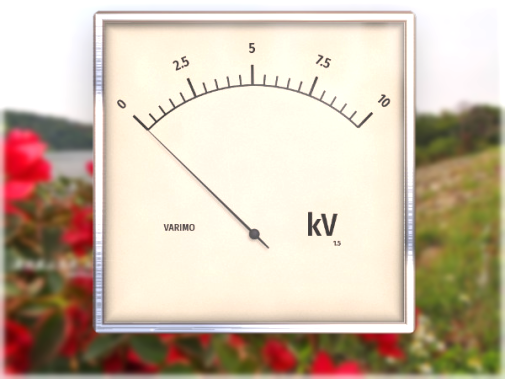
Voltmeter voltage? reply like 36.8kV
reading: 0kV
